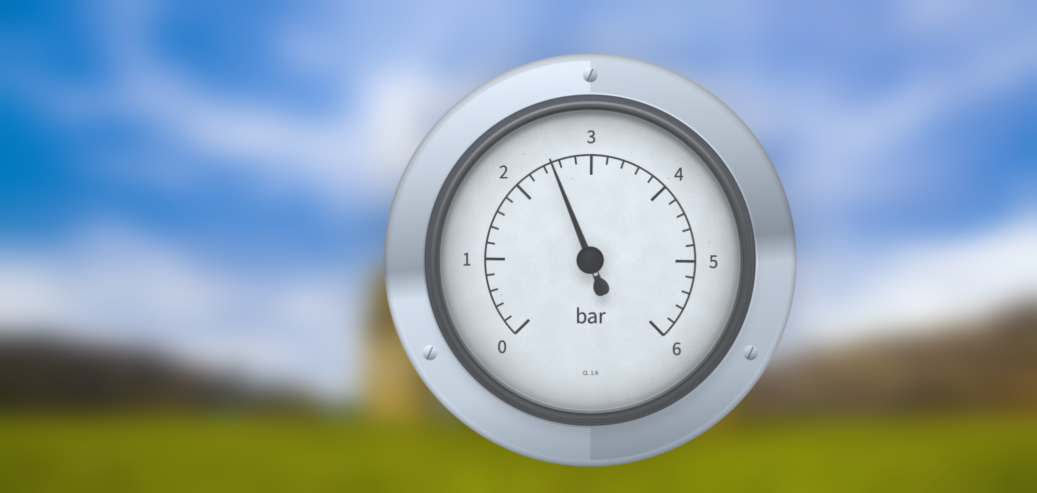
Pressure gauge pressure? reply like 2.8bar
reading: 2.5bar
